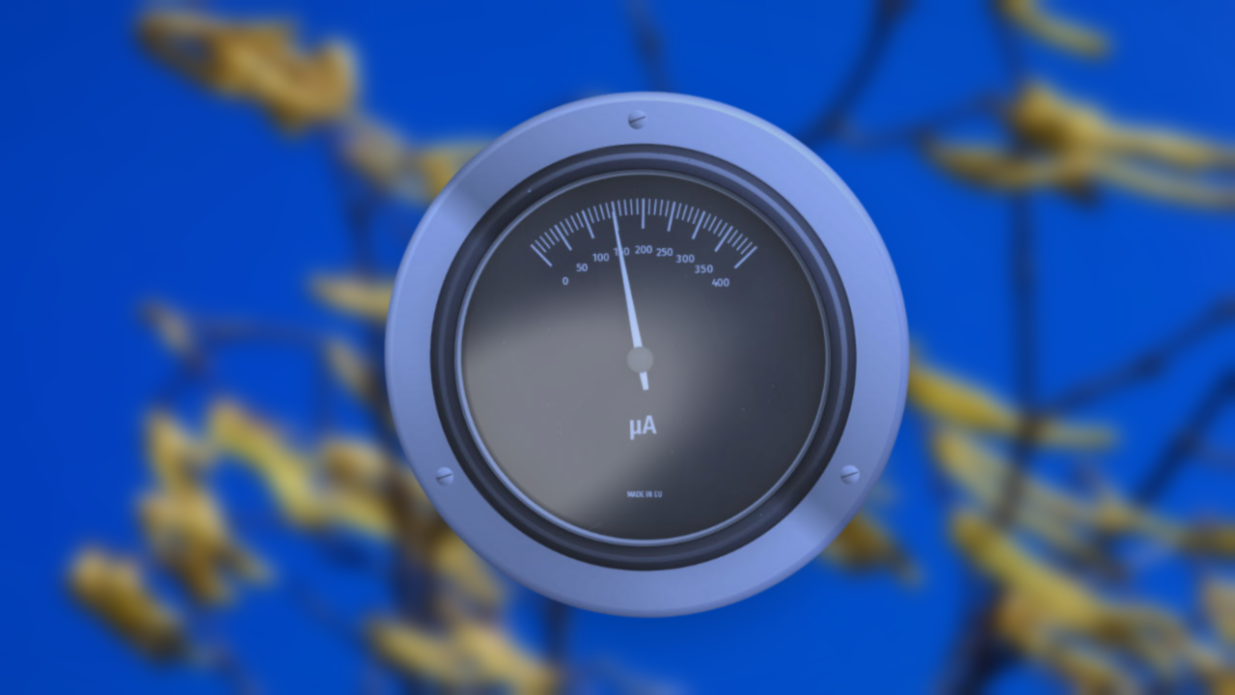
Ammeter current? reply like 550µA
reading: 150µA
